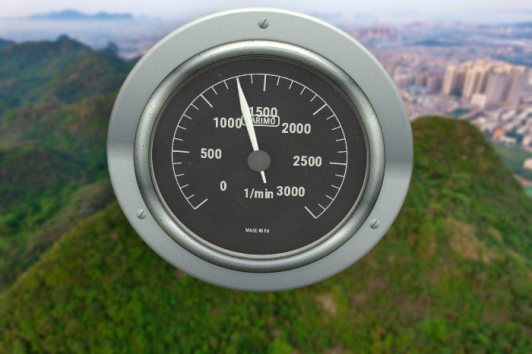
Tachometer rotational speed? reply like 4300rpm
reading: 1300rpm
